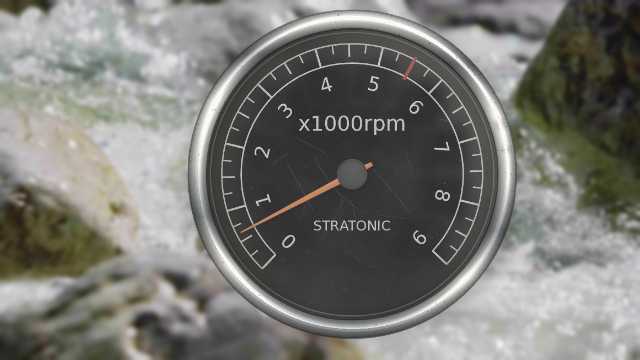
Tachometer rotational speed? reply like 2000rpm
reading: 625rpm
